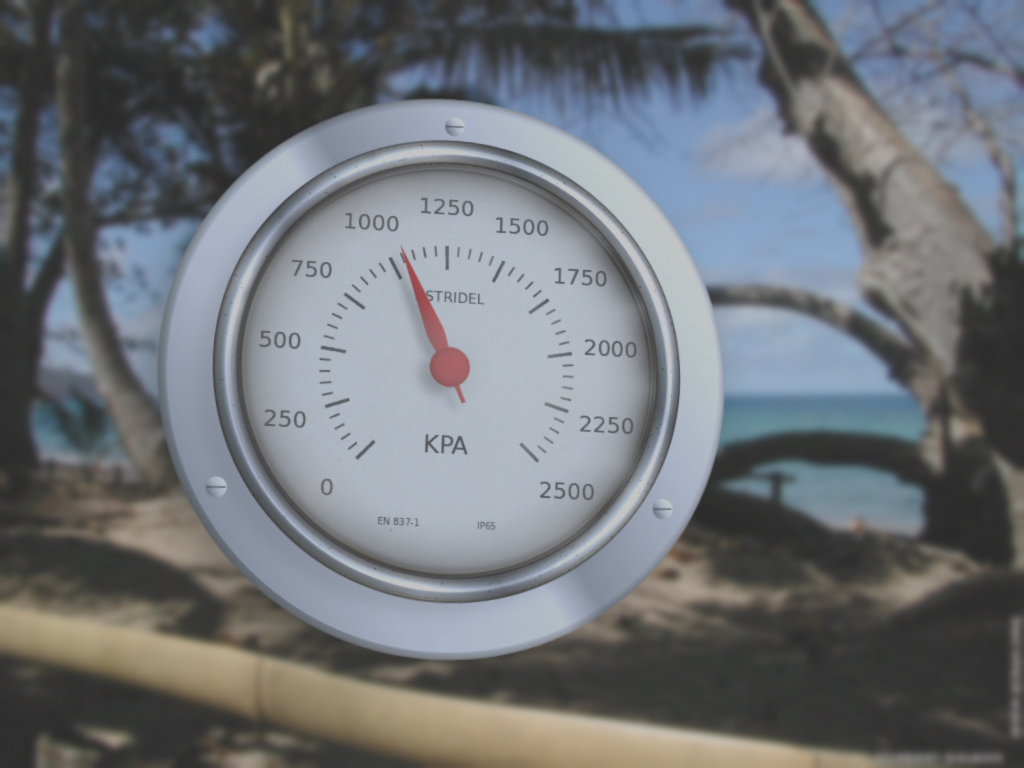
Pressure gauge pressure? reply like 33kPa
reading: 1050kPa
